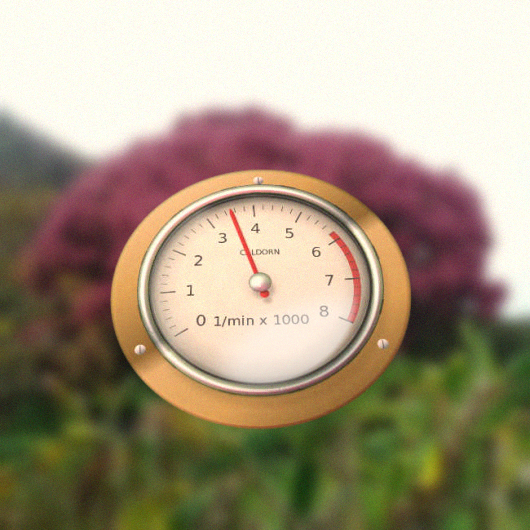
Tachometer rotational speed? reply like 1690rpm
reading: 3500rpm
